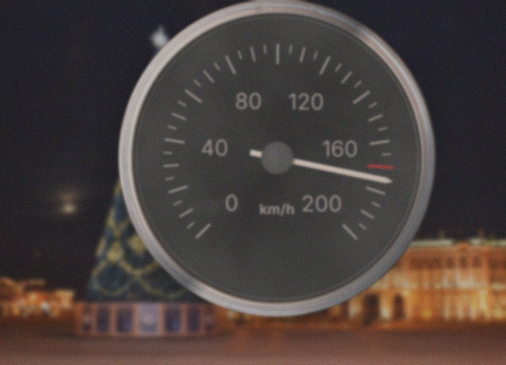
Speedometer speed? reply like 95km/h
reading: 175km/h
